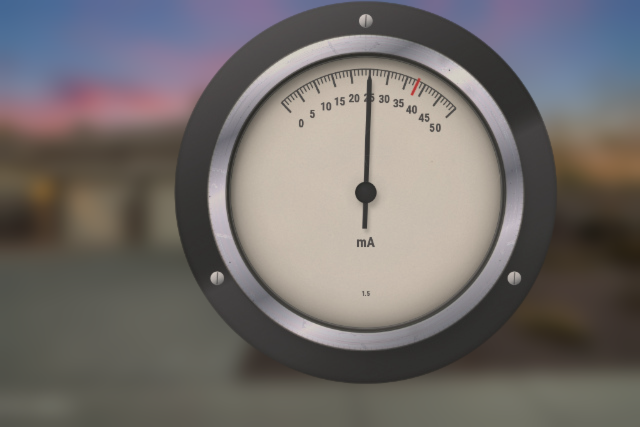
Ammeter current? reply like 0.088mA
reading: 25mA
